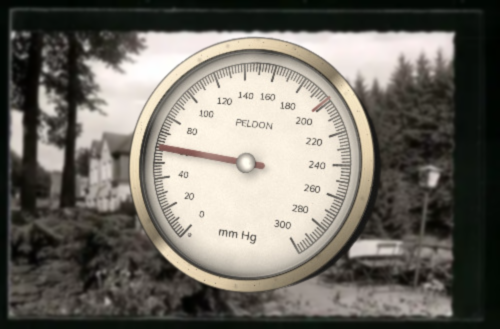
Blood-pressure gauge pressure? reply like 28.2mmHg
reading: 60mmHg
